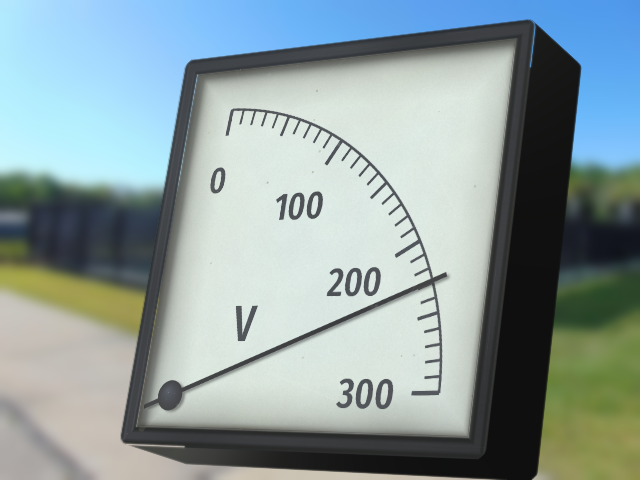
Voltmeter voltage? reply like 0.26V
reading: 230V
